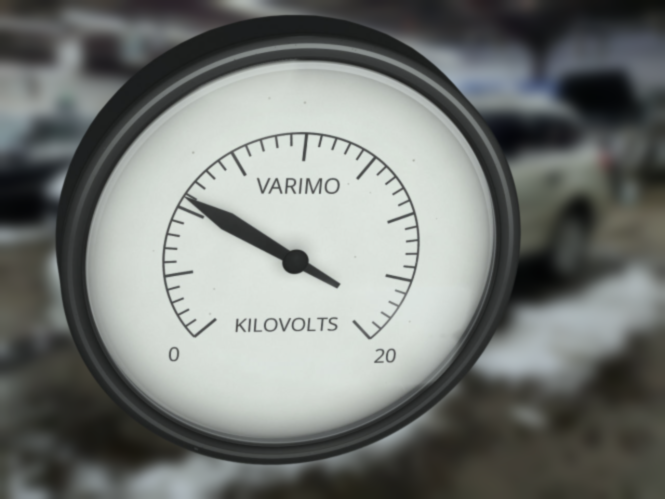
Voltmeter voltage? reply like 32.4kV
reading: 5.5kV
